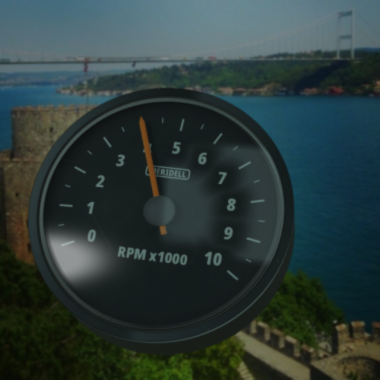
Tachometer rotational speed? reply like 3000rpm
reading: 4000rpm
